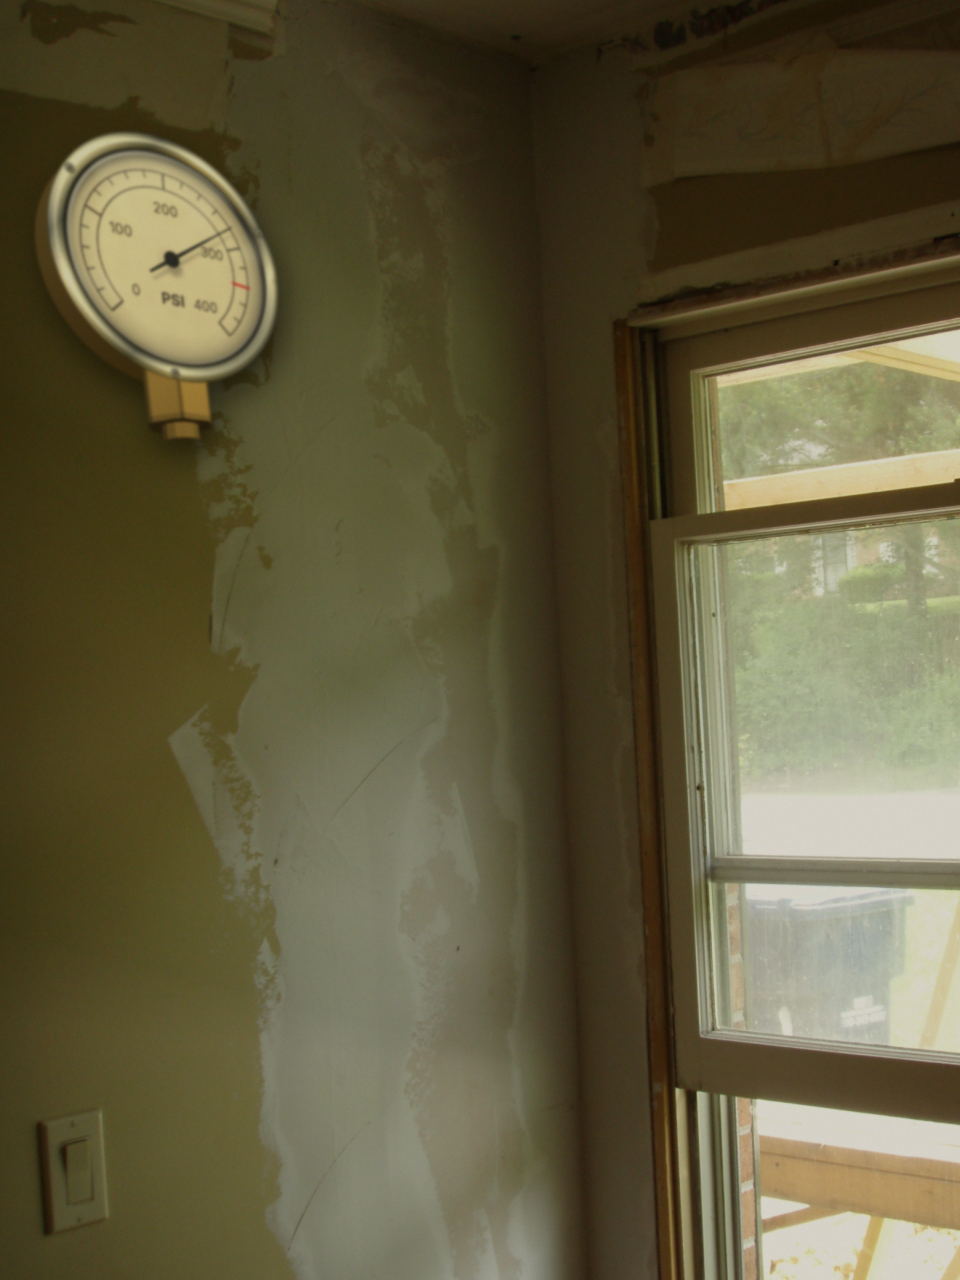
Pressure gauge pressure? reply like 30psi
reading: 280psi
